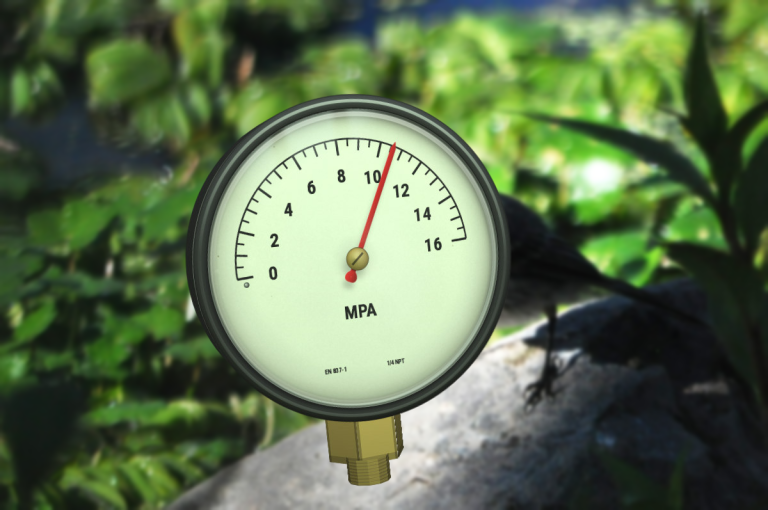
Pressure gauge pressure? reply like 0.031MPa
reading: 10.5MPa
